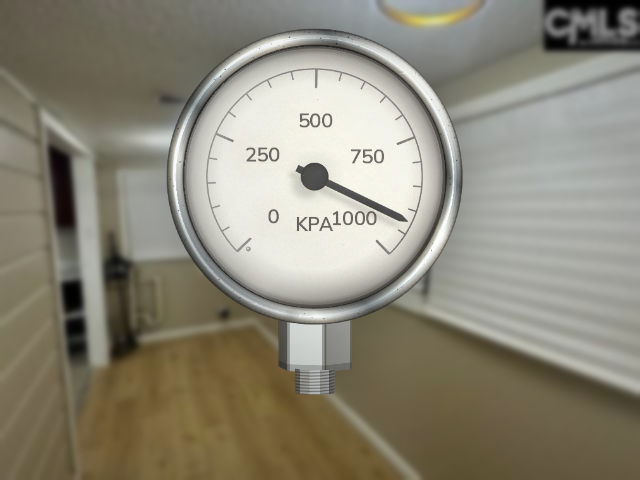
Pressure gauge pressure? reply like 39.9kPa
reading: 925kPa
